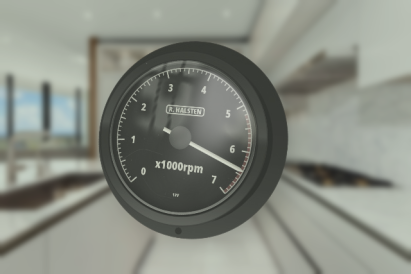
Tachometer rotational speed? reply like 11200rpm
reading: 6400rpm
